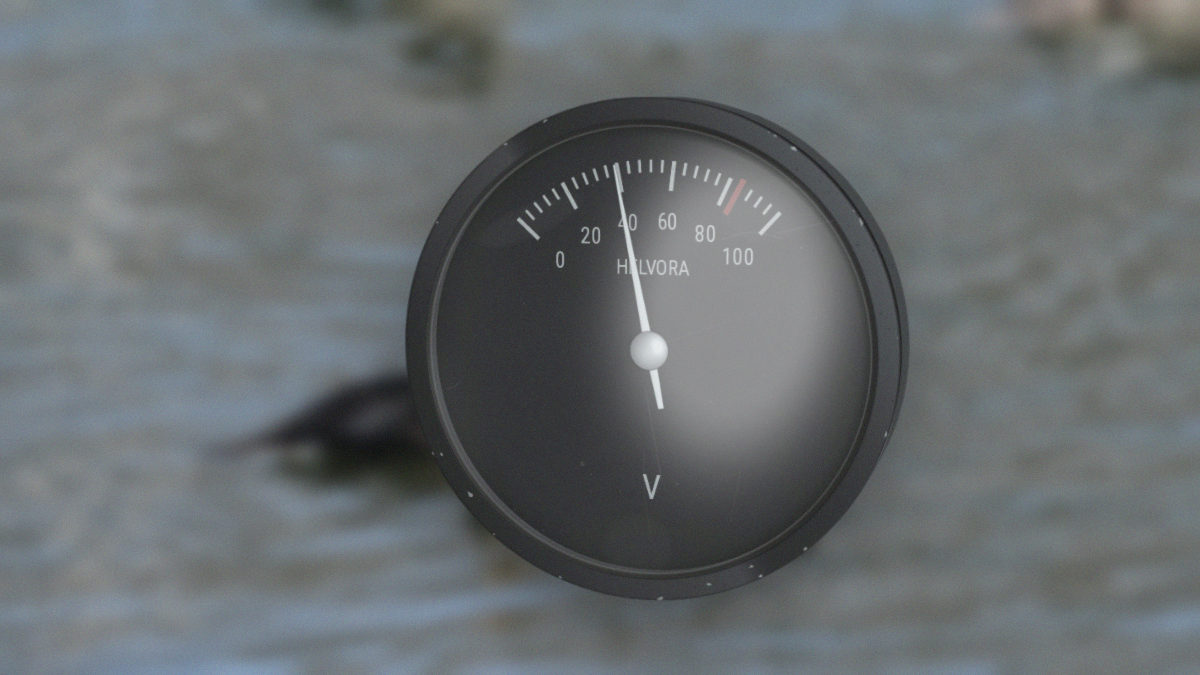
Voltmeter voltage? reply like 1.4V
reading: 40V
